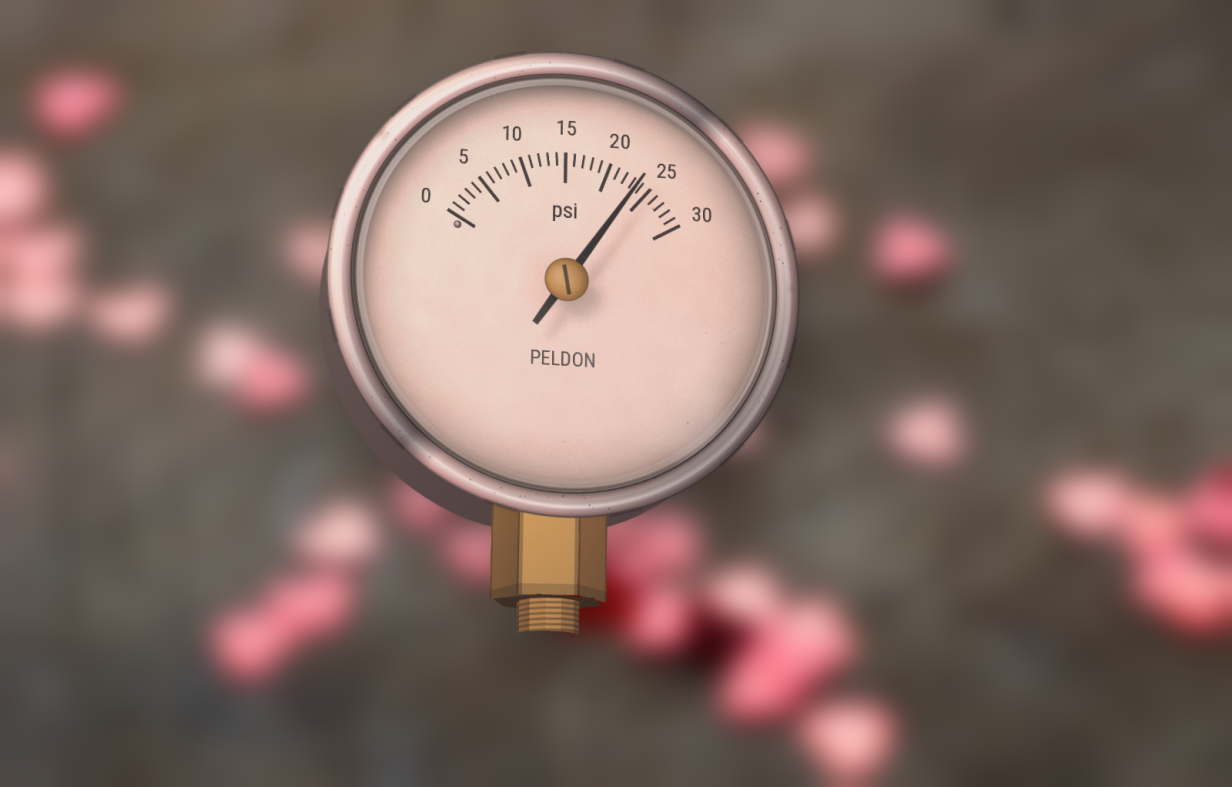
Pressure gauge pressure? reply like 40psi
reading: 23.5psi
